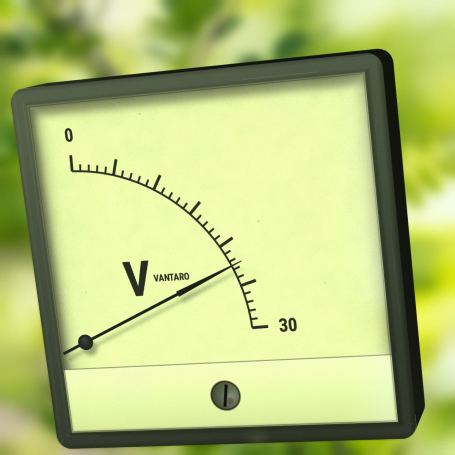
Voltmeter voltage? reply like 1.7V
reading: 22.5V
